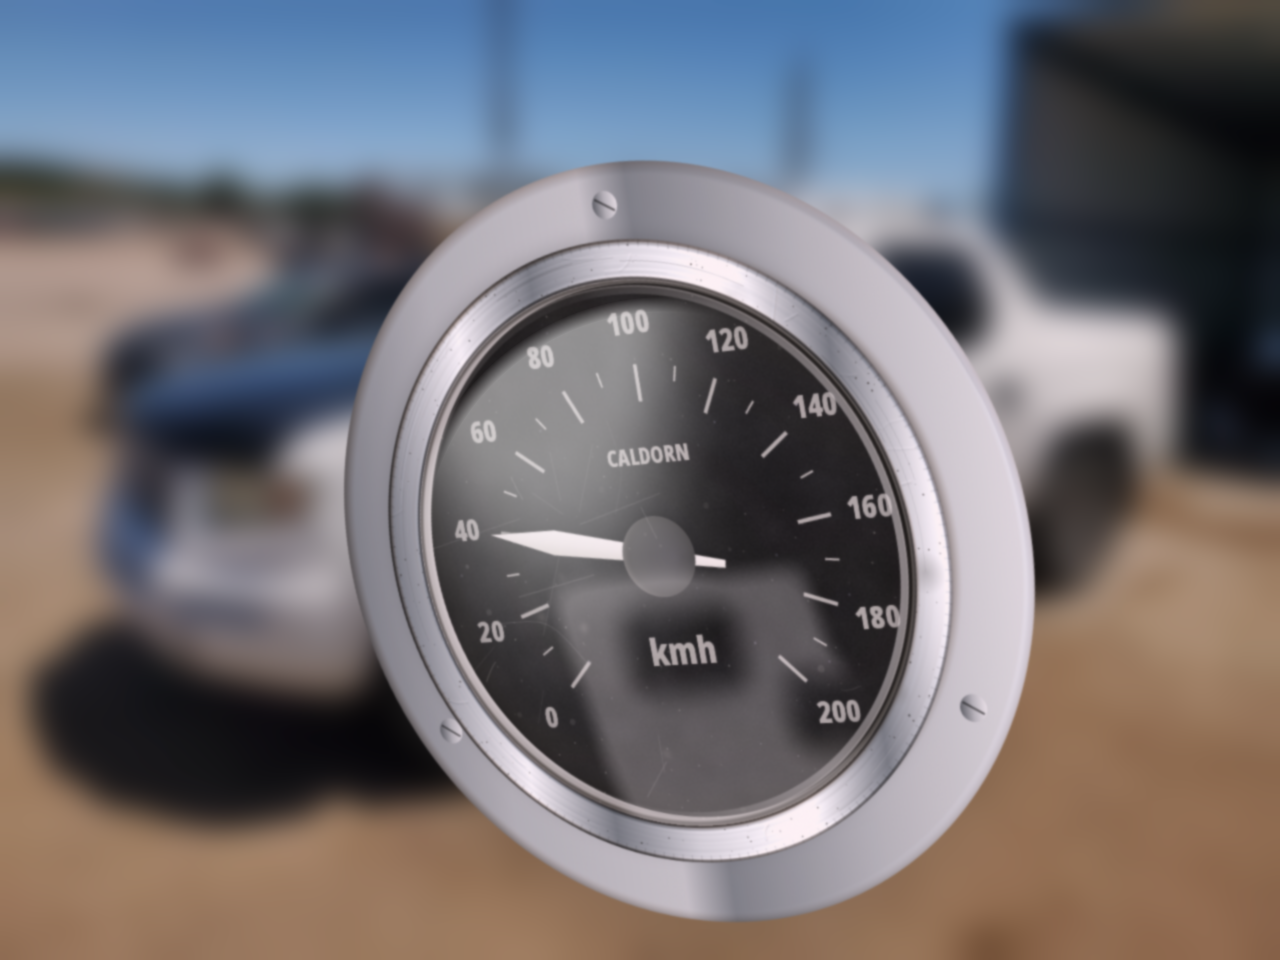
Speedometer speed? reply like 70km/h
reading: 40km/h
